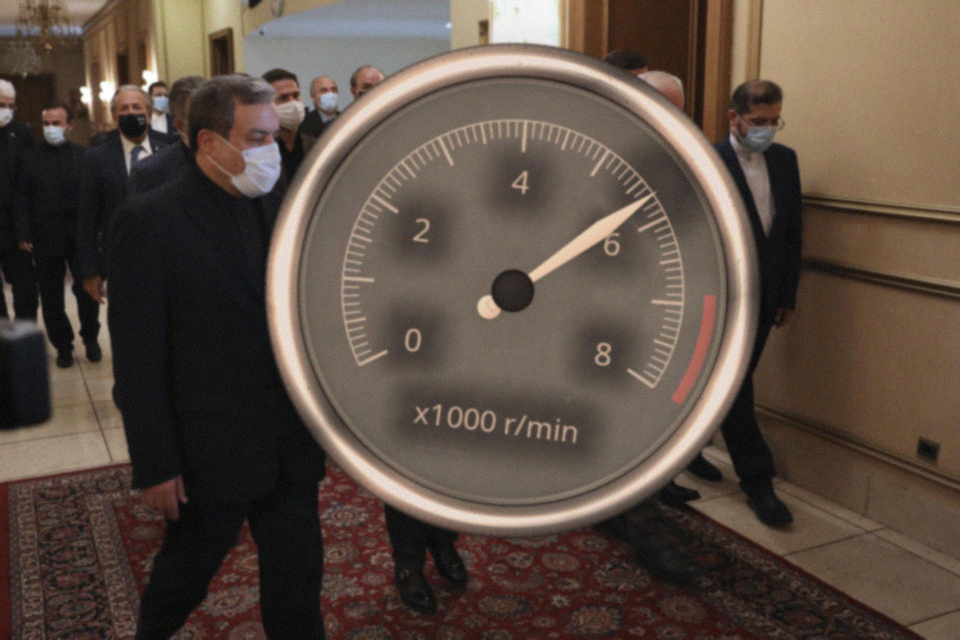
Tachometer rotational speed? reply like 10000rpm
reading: 5700rpm
